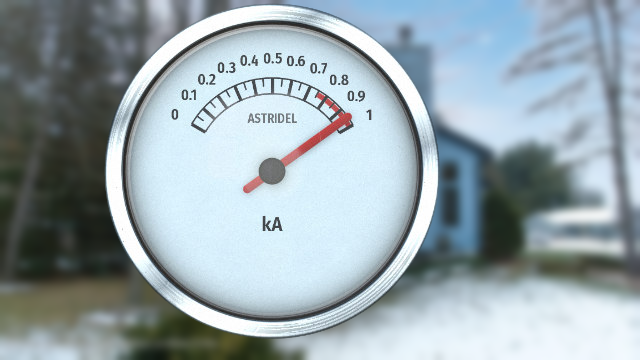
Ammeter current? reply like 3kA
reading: 0.95kA
